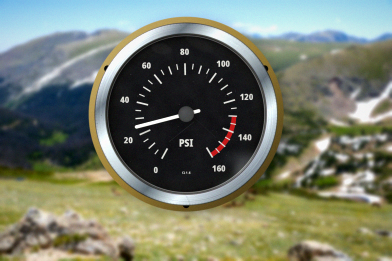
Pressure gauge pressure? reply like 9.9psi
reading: 25psi
